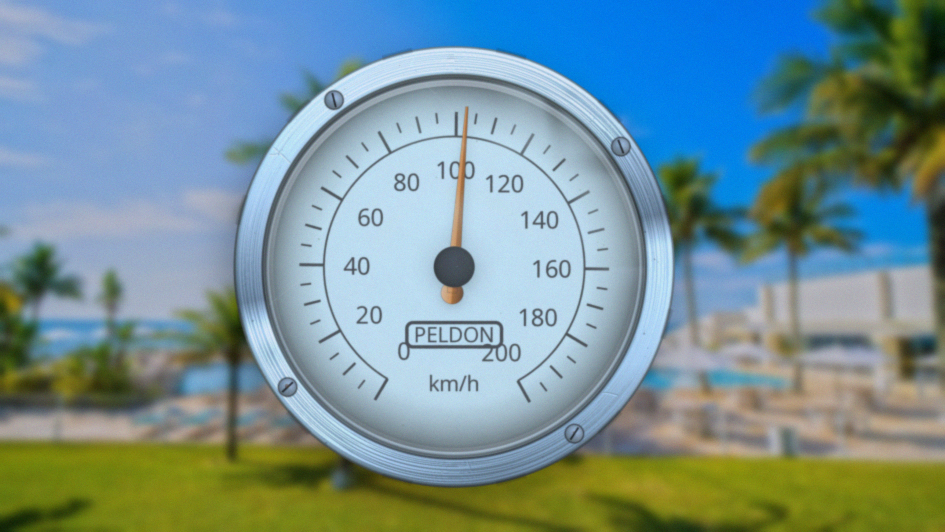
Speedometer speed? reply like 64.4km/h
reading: 102.5km/h
